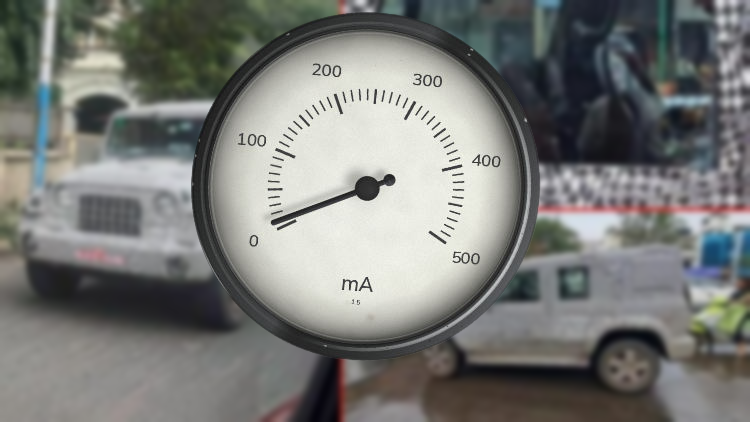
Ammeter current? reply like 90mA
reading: 10mA
